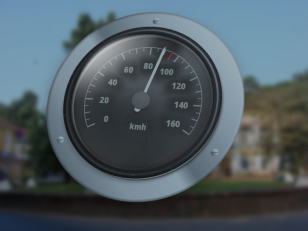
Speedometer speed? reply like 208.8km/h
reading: 90km/h
